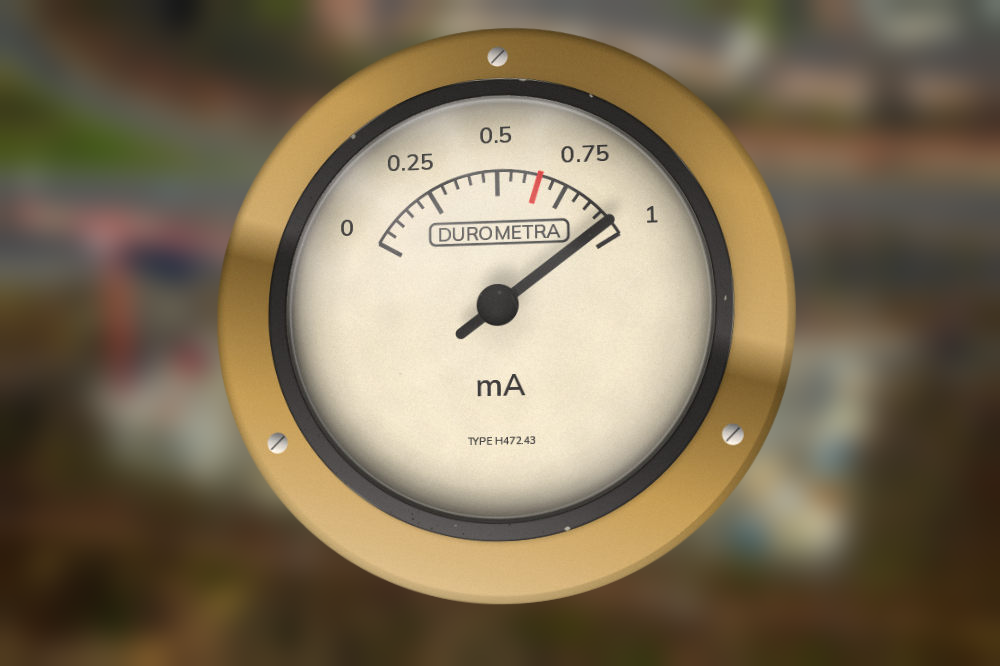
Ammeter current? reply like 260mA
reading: 0.95mA
